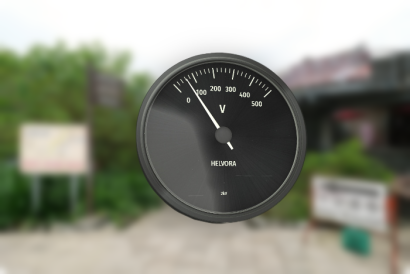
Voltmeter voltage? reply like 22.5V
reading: 60V
